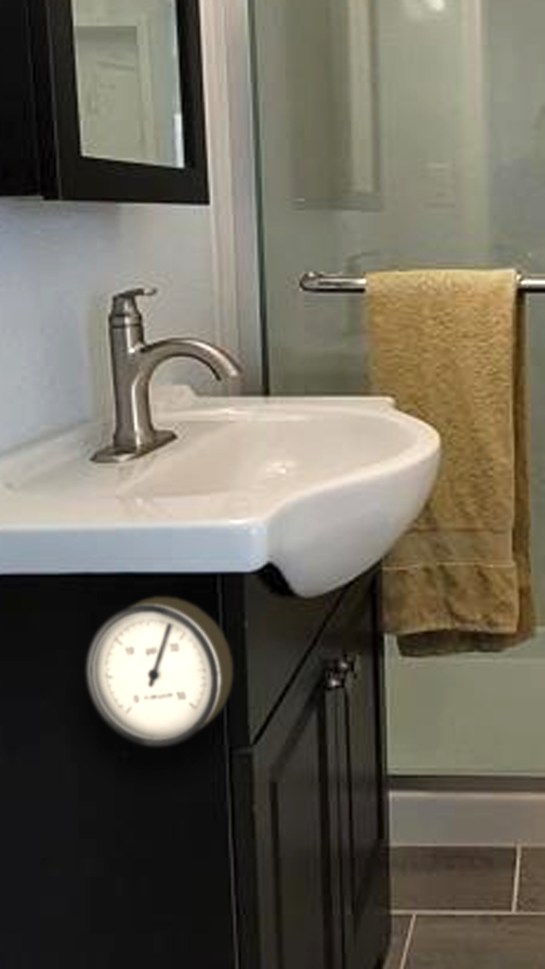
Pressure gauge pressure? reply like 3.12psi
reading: 18psi
